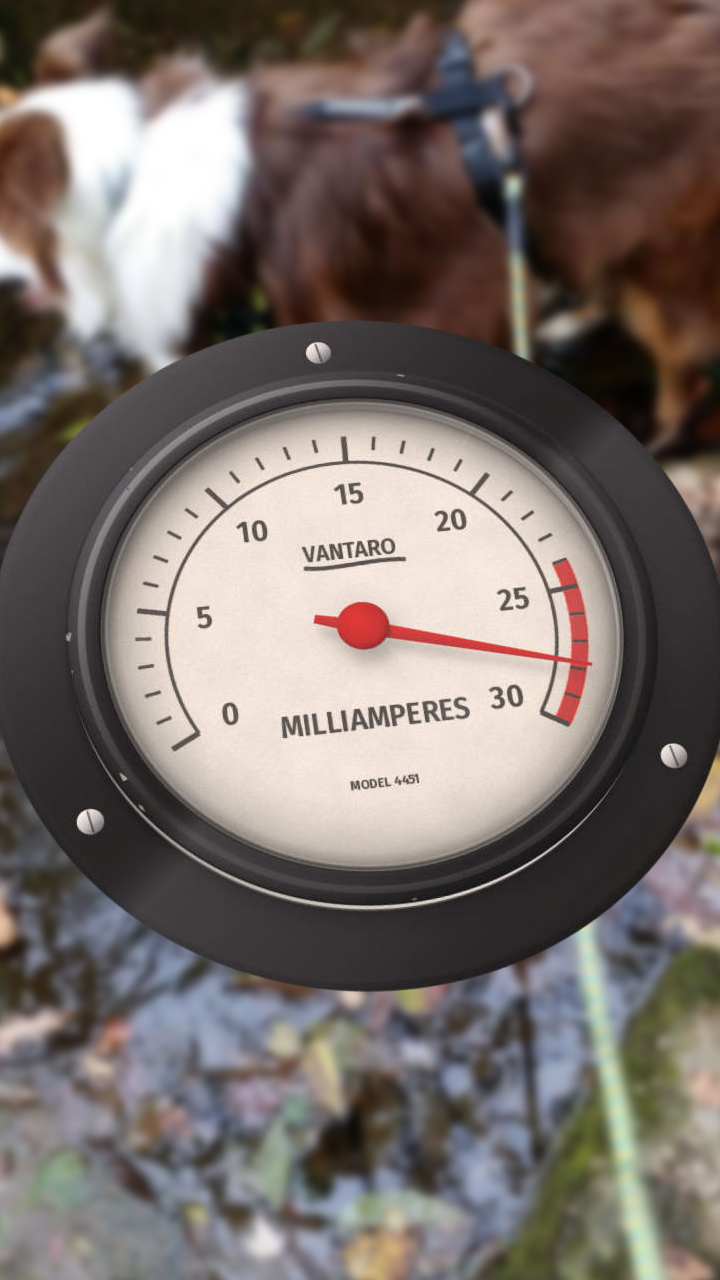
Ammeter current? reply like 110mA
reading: 28mA
